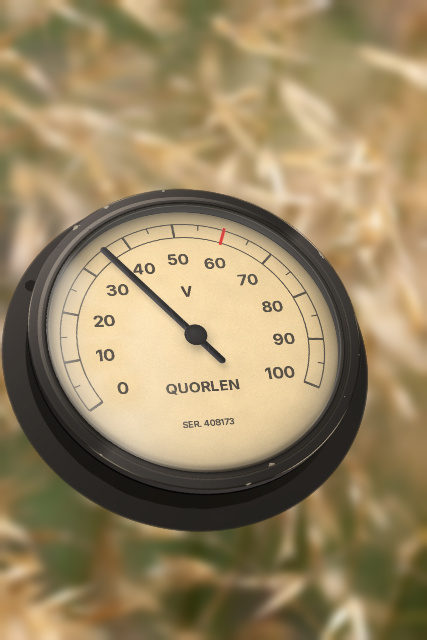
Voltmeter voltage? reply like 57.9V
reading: 35V
